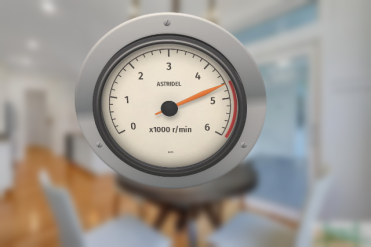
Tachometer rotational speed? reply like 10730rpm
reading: 4600rpm
